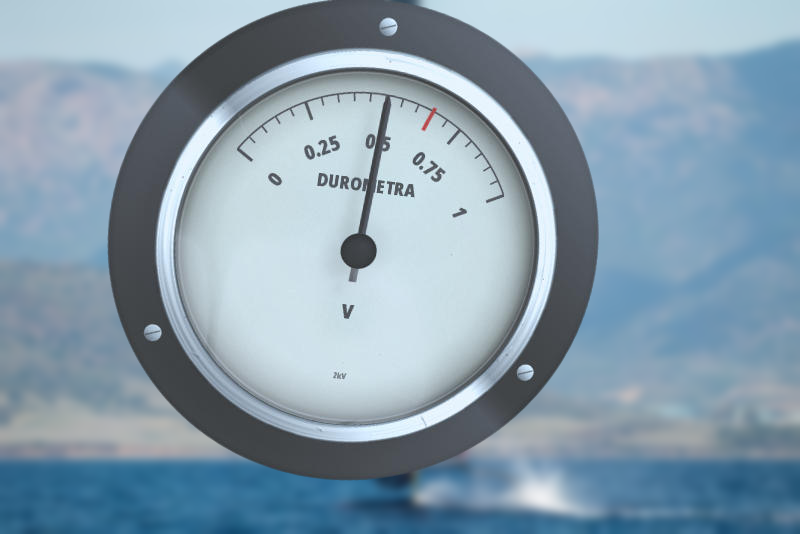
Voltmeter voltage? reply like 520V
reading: 0.5V
